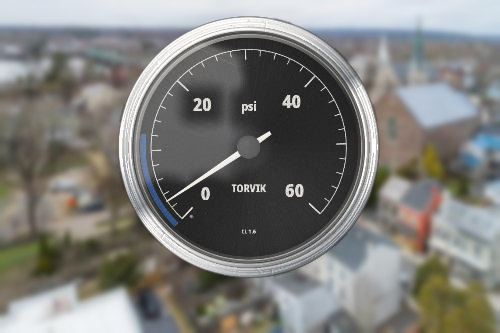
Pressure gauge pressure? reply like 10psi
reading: 3psi
